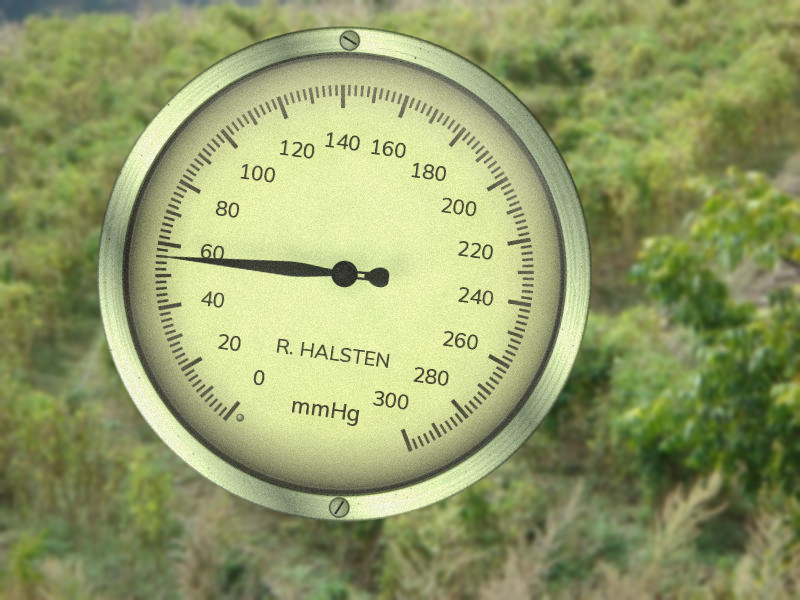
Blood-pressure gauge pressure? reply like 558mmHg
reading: 56mmHg
